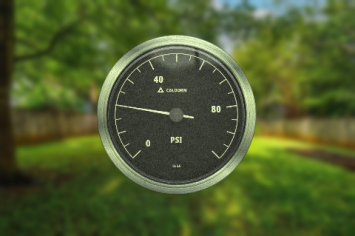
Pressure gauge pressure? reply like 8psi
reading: 20psi
